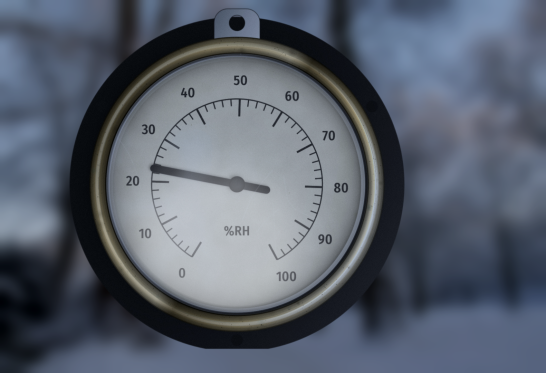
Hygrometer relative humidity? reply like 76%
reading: 23%
